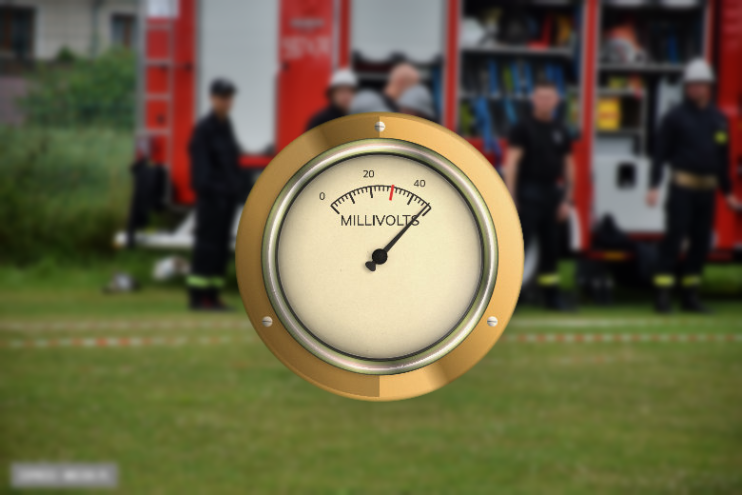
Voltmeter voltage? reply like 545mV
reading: 48mV
